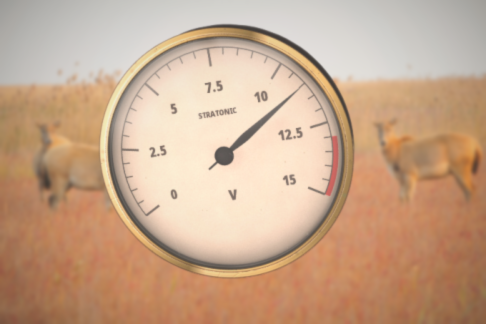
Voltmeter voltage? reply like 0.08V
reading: 11V
